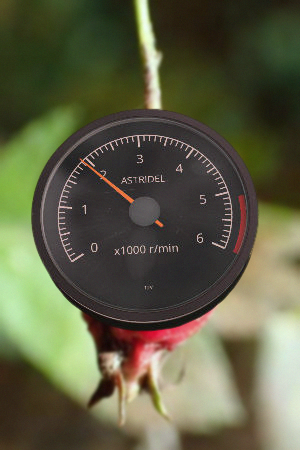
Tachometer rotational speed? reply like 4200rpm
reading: 1900rpm
